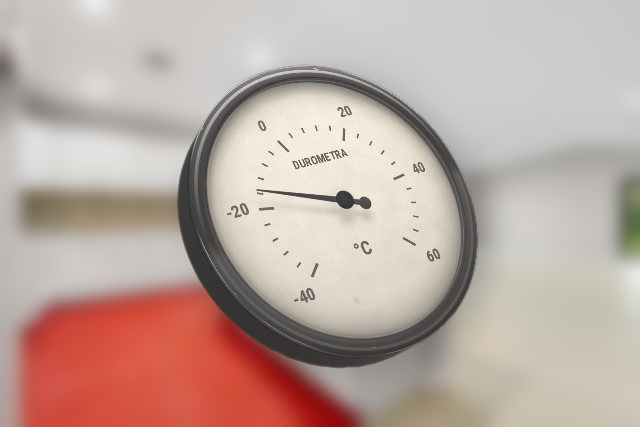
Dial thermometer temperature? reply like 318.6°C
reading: -16°C
